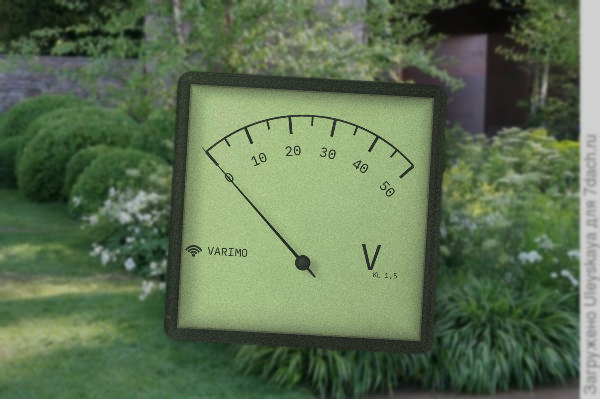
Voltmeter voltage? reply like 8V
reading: 0V
